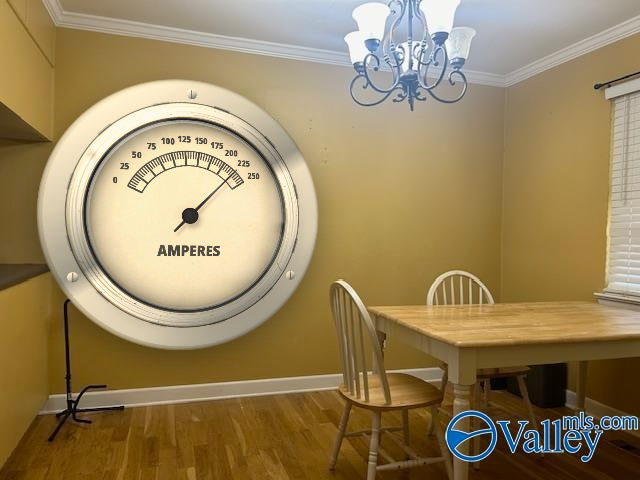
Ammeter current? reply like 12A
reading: 225A
